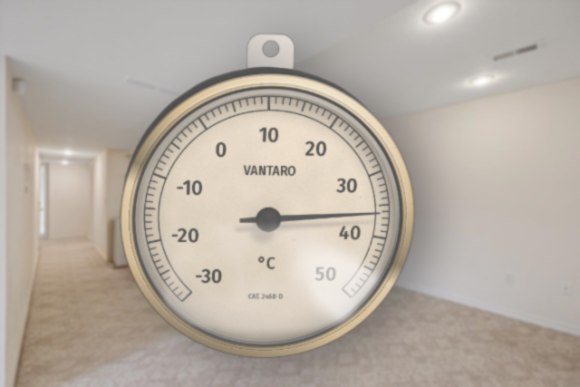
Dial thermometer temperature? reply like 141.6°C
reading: 36°C
